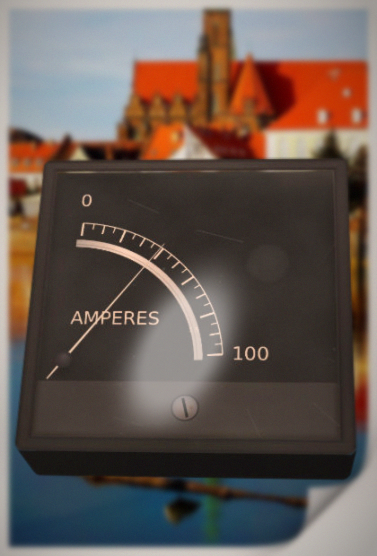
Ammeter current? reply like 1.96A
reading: 40A
